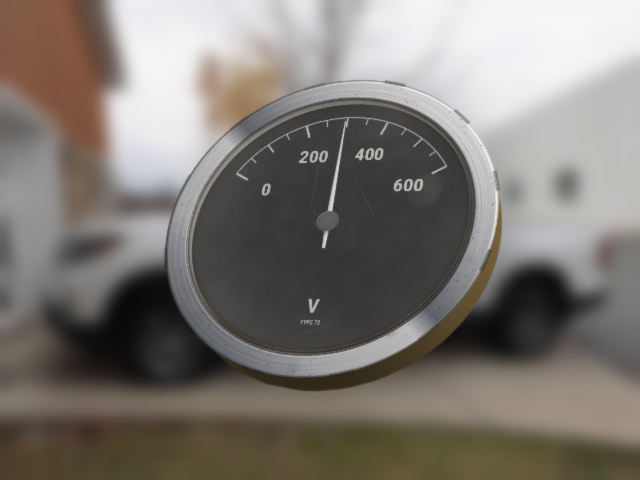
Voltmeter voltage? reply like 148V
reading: 300V
